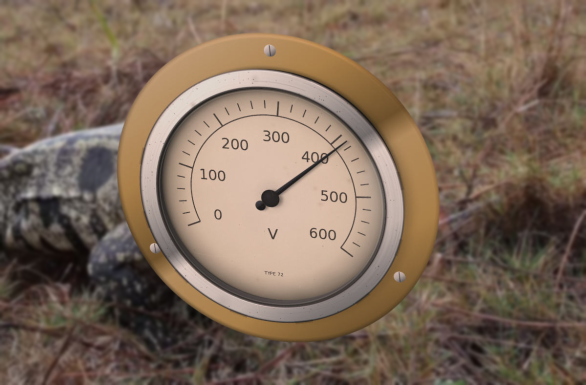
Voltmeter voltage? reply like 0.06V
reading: 410V
